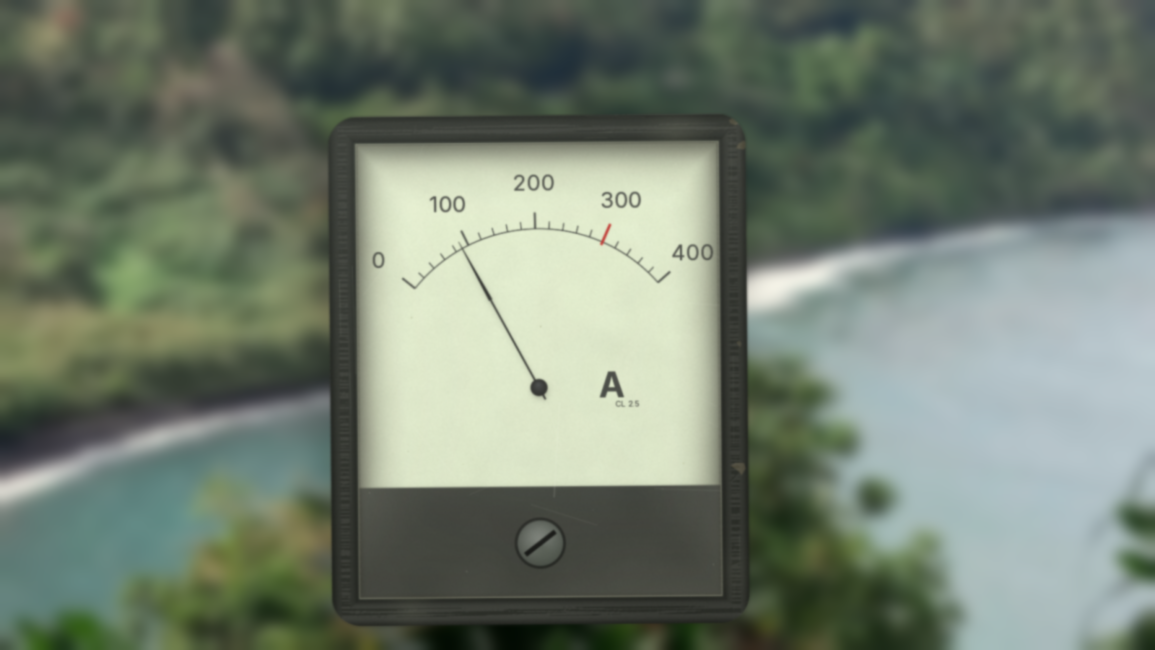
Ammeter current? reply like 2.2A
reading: 90A
